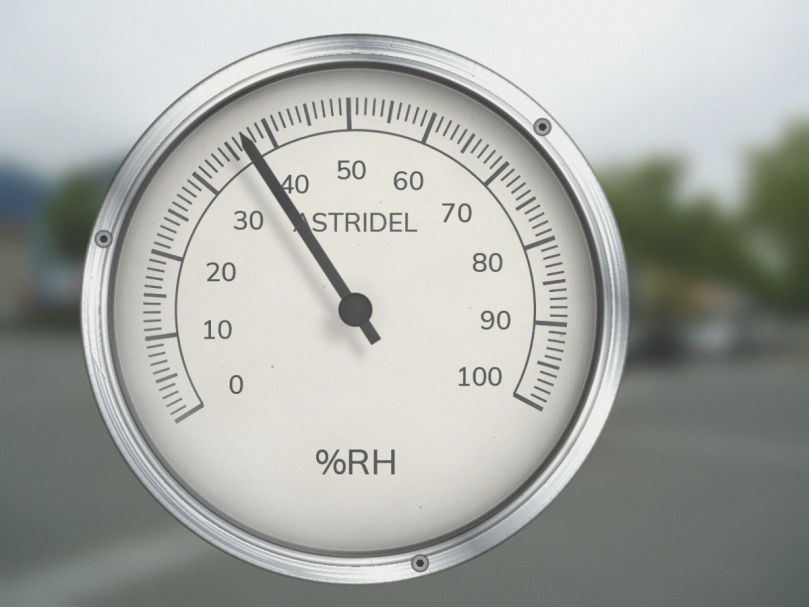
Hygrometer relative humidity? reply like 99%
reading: 37%
